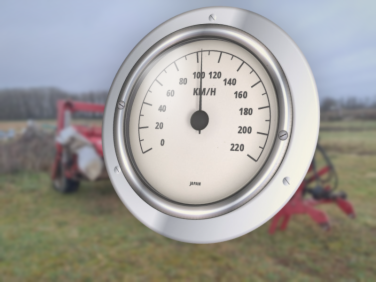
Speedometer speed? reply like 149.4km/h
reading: 105km/h
